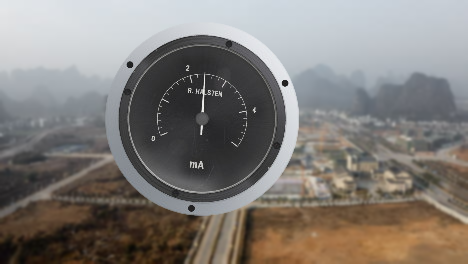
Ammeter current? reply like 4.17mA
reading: 2.4mA
